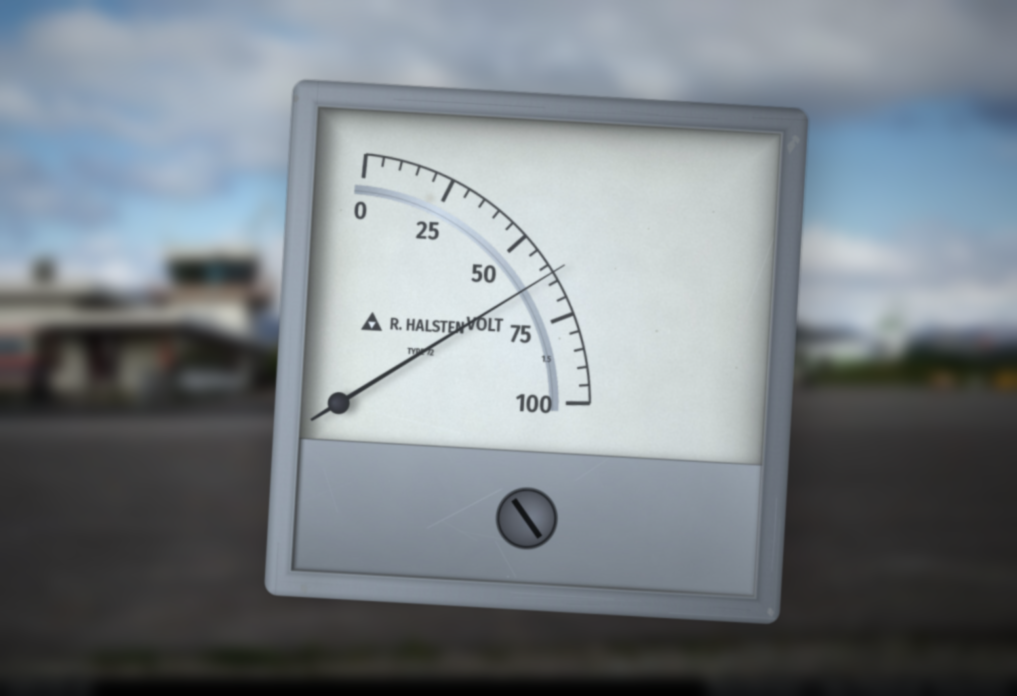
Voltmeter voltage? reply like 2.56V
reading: 62.5V
